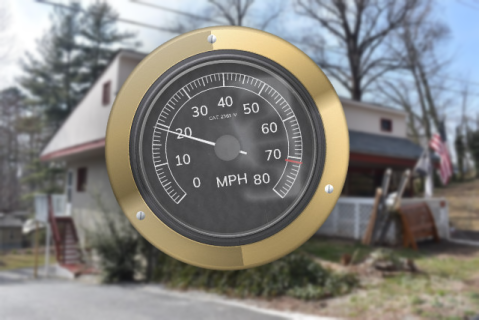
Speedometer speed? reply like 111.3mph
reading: 19mph
